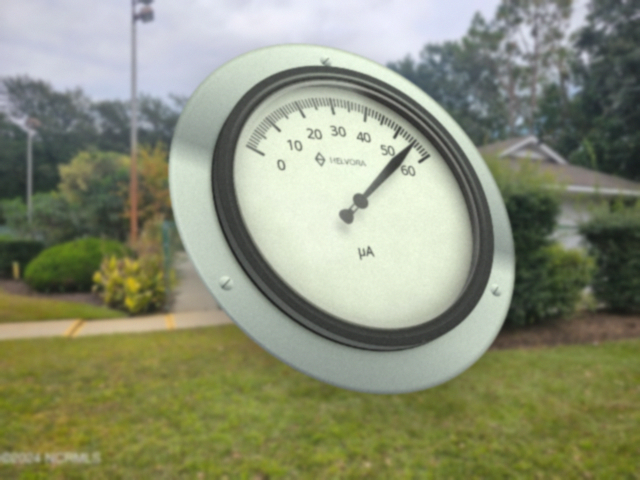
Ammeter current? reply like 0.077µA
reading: 55µA
